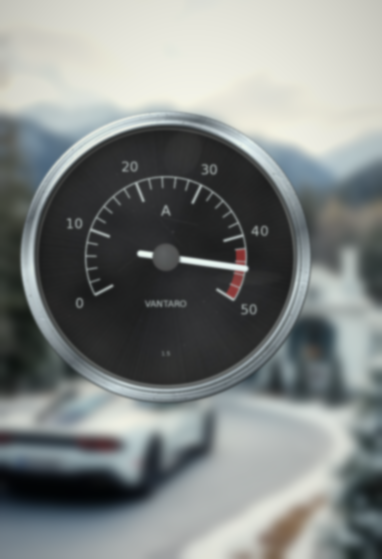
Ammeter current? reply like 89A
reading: 45A
